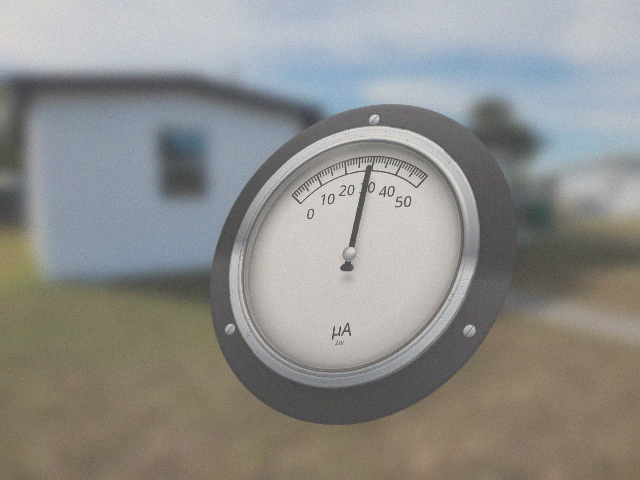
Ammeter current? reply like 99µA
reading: 30µA
